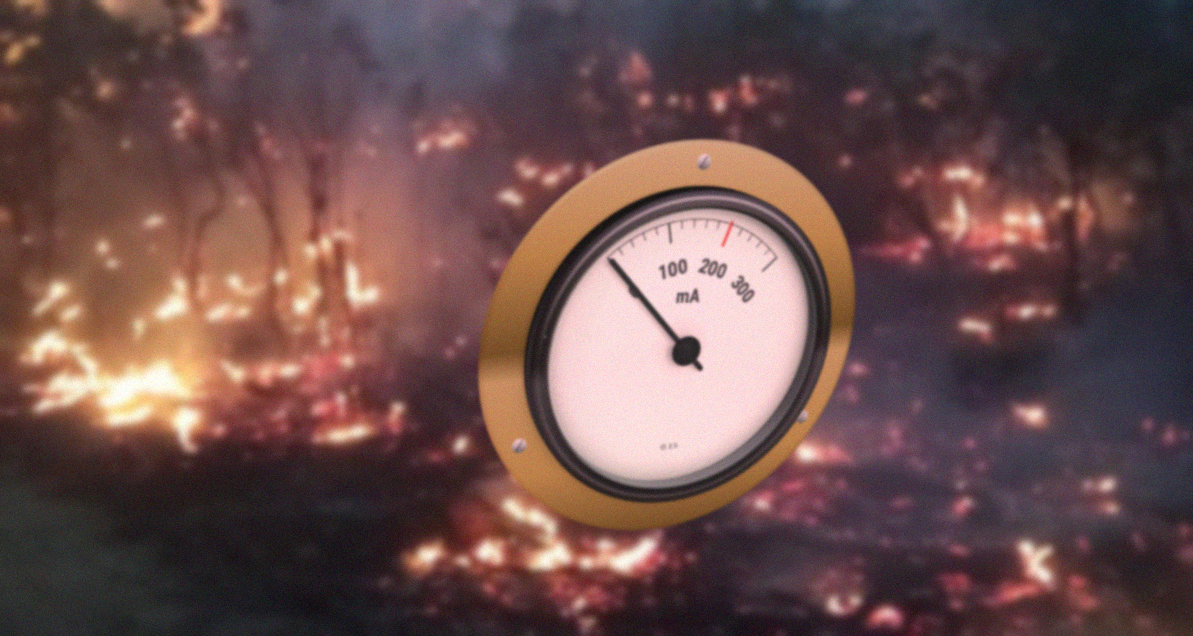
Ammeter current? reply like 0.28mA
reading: 0mA
